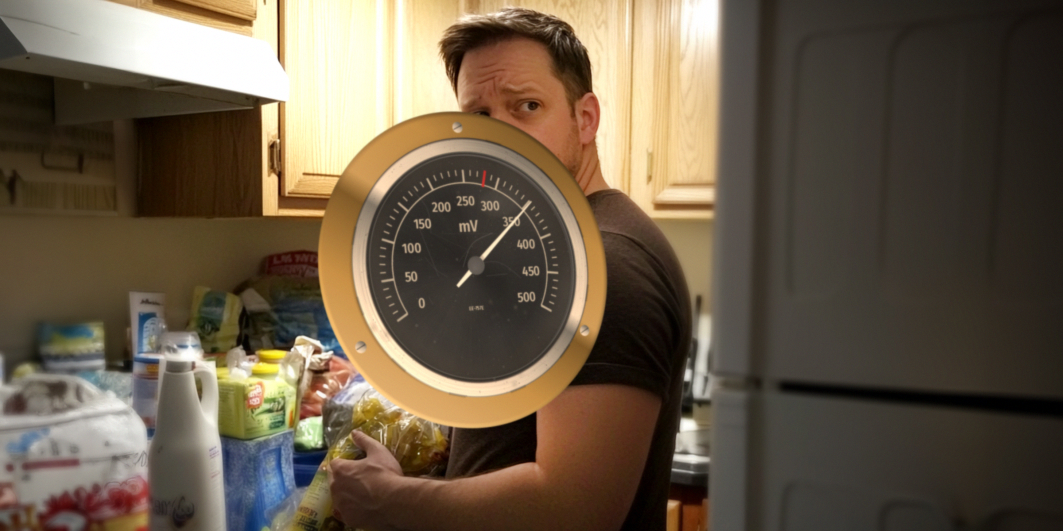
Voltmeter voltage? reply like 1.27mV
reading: 350mV
